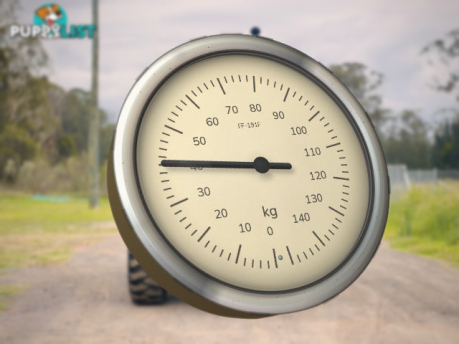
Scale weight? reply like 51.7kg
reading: 40kg
